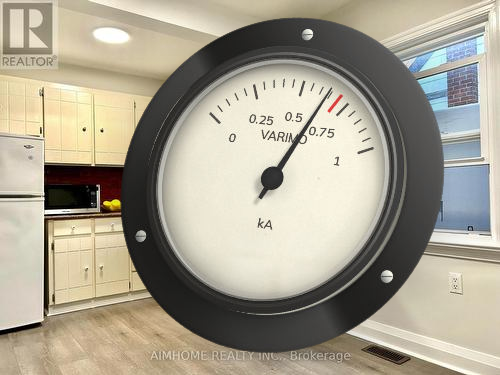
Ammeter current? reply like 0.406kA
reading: 0.65kA
